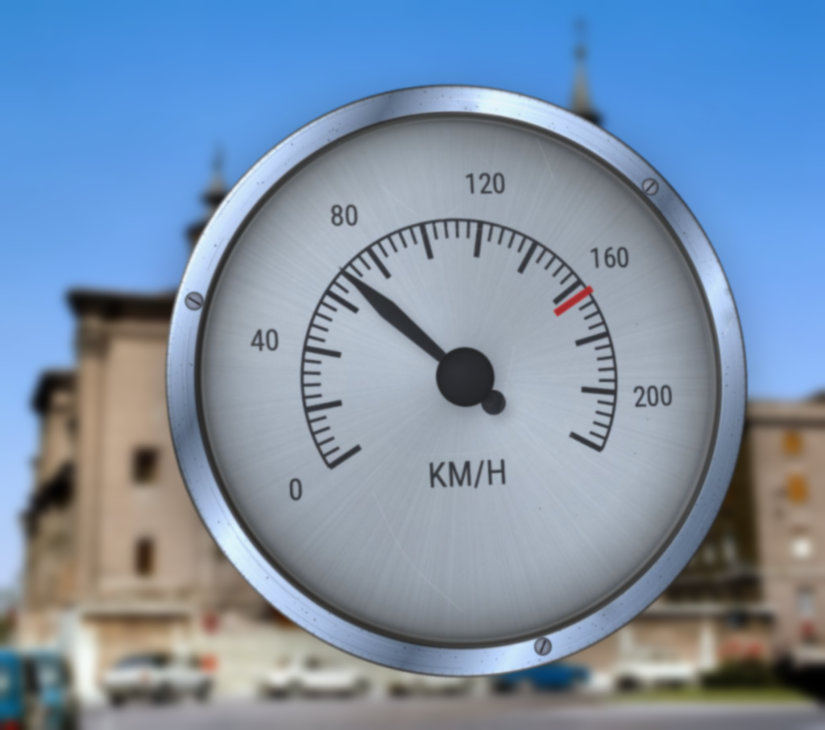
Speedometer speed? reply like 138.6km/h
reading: 68km/h
